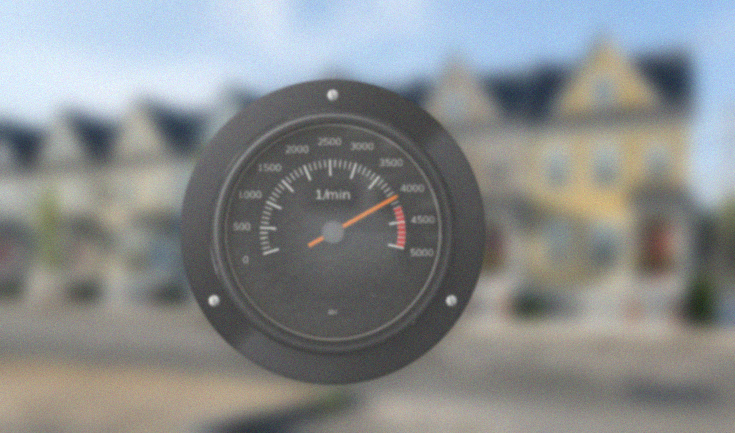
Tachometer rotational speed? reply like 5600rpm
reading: 4000rpm
